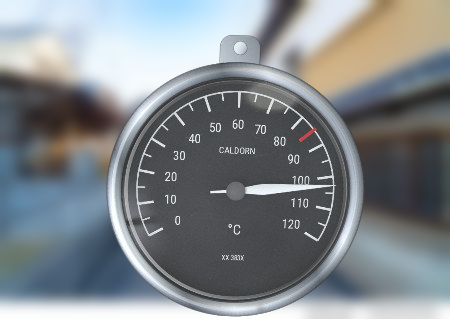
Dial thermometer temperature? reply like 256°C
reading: 102.5°C
